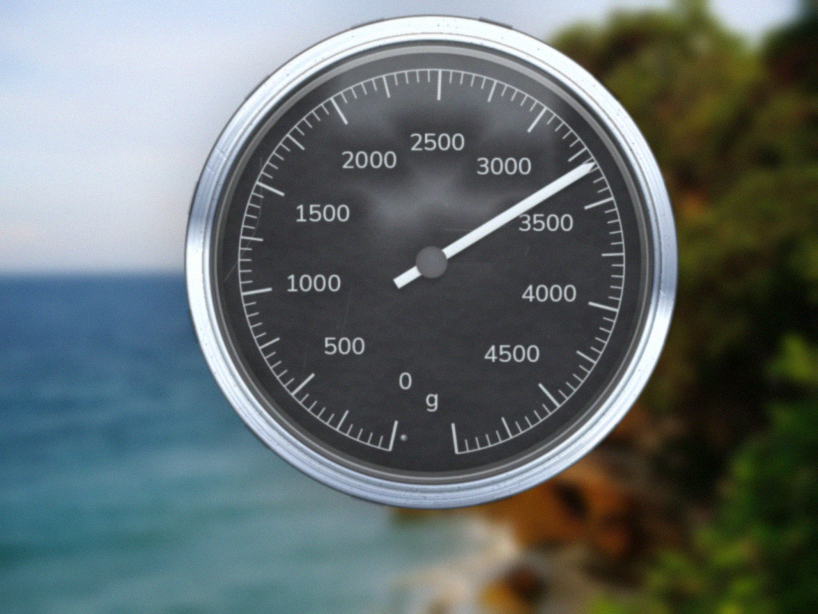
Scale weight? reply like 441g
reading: 3325g
